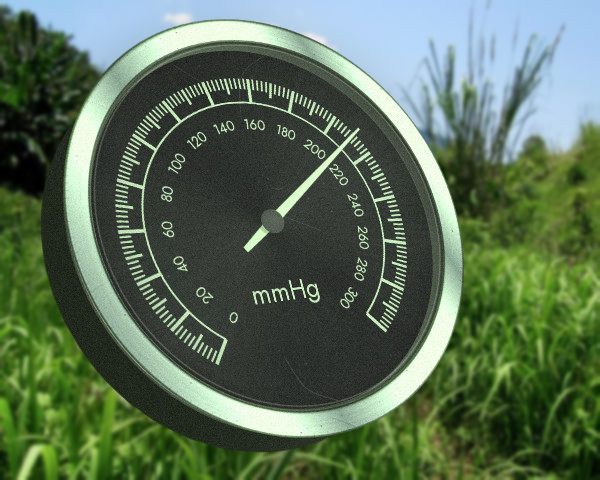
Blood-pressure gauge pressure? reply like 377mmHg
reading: 210mmHg
